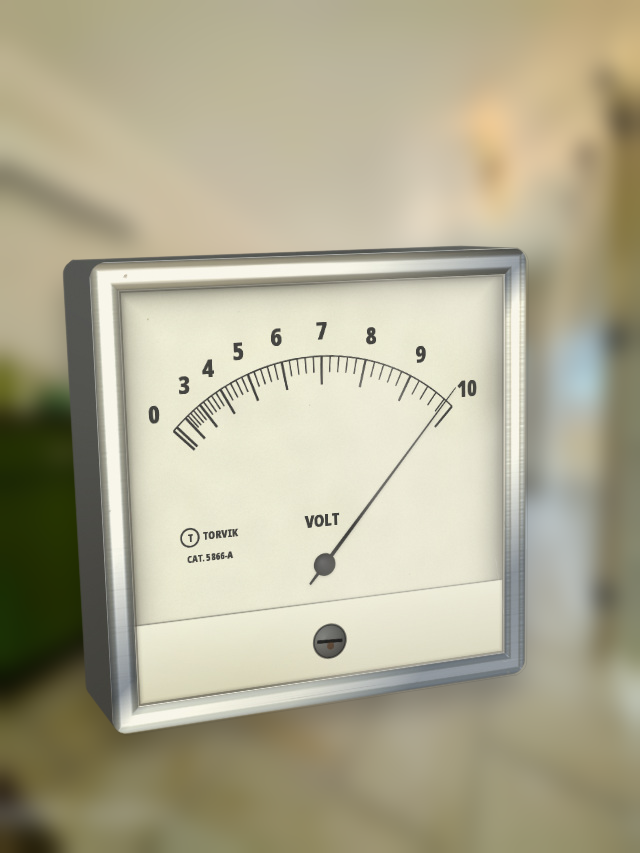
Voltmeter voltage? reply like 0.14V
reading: 9.8V
